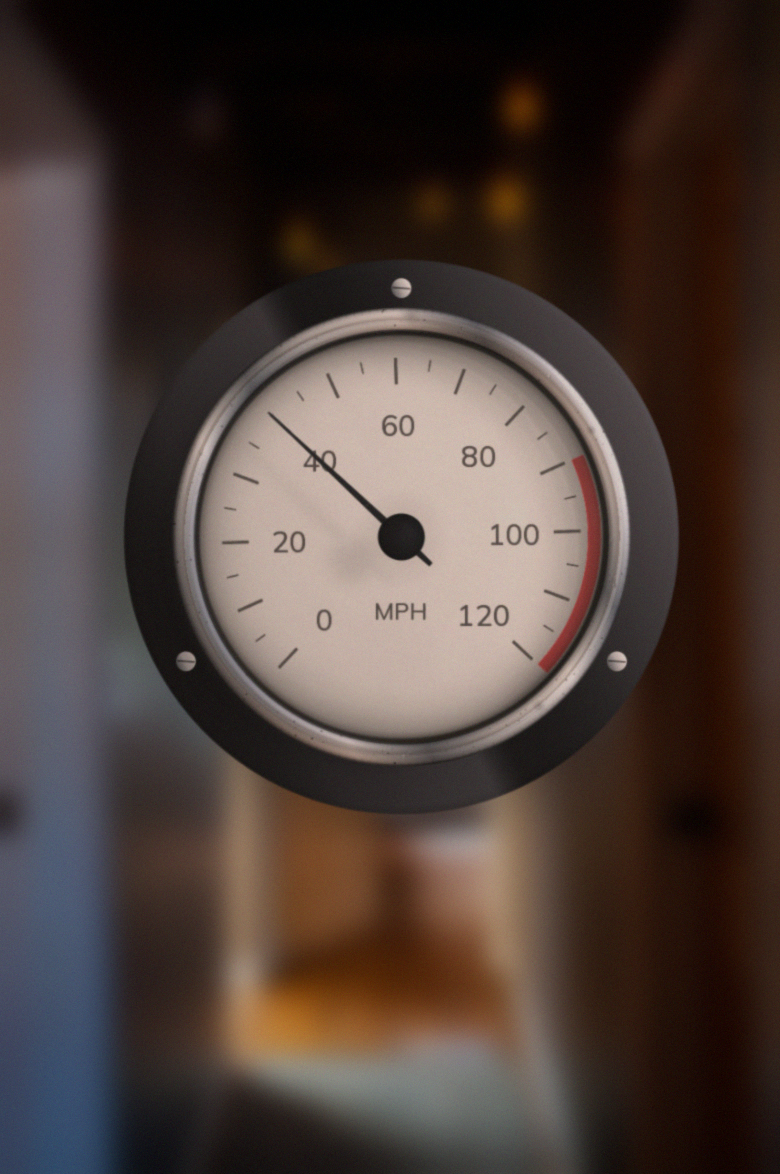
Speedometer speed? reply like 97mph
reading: 40mph
